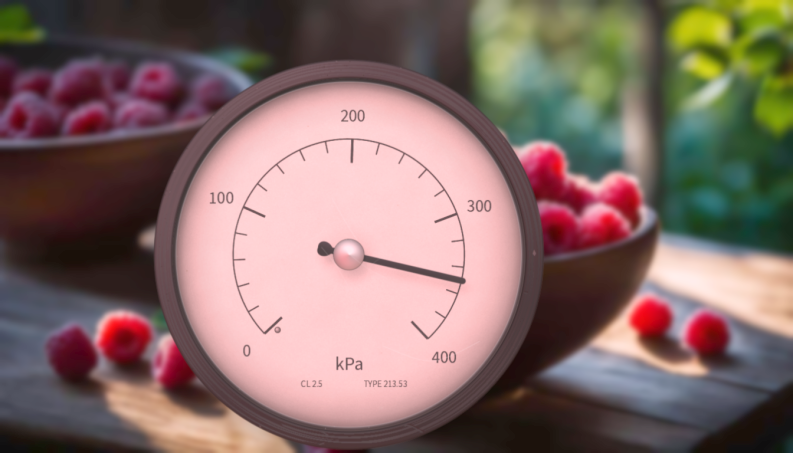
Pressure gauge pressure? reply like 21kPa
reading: 350kPa
